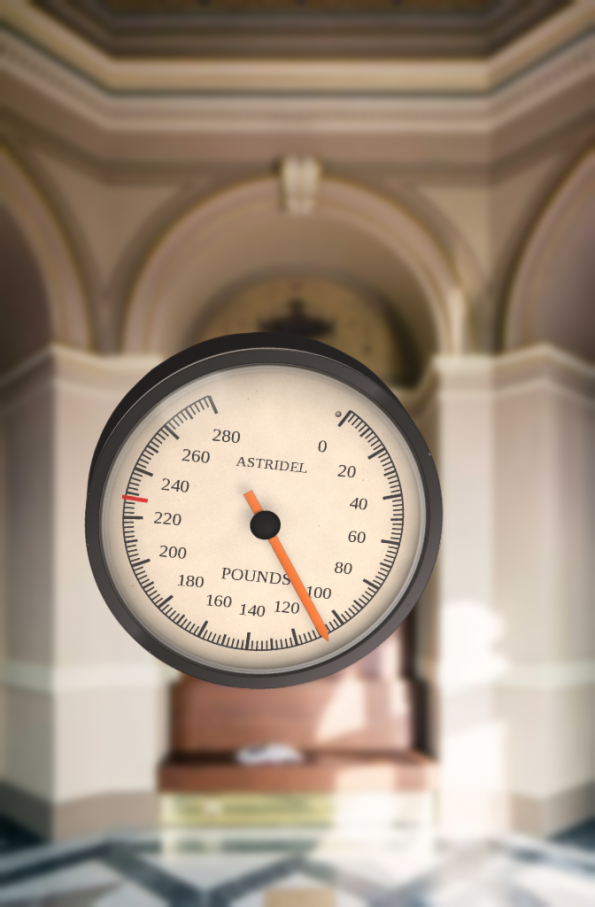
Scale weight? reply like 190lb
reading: 108lb
